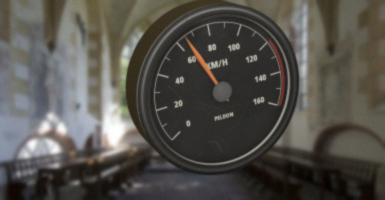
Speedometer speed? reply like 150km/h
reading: 65km/h
